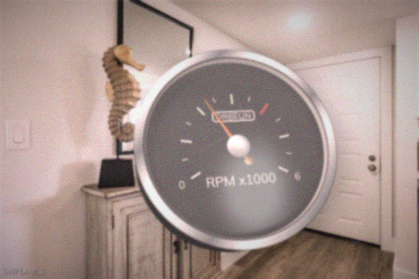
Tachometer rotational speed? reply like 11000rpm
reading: 2250rpm
